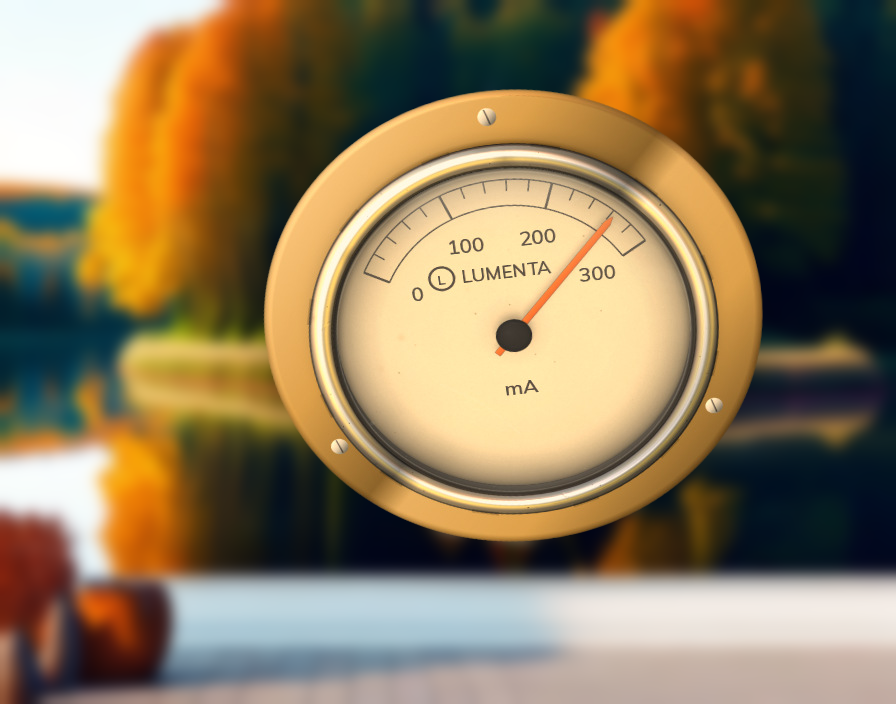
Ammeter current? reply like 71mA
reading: 260mA
